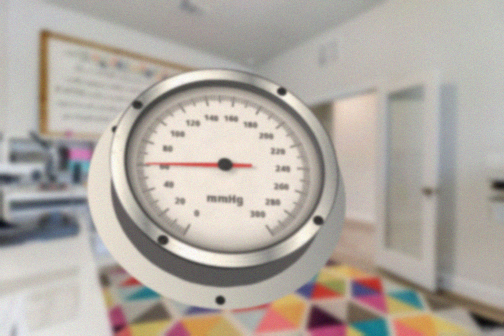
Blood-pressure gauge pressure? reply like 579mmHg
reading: 60mmHg
